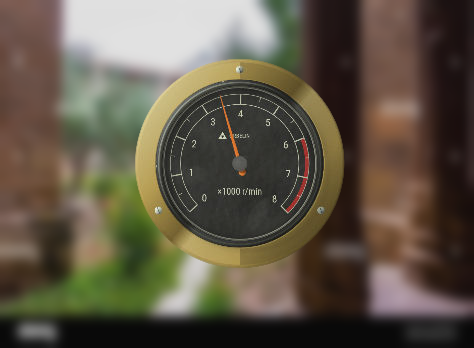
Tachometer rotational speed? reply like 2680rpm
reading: 3500rpm
